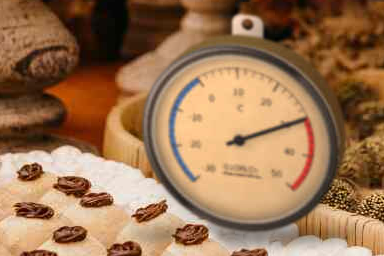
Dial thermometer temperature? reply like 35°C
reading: 30°C
